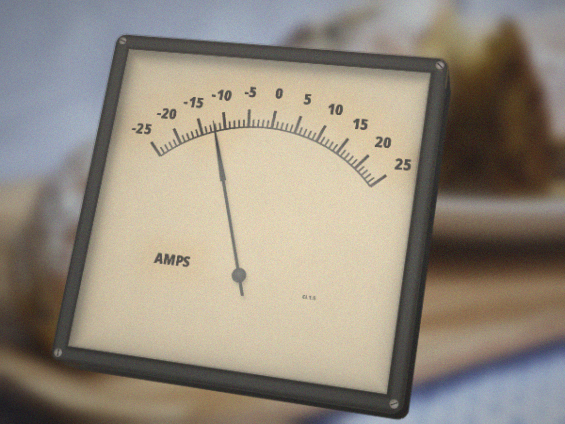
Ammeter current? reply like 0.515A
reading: -12A
